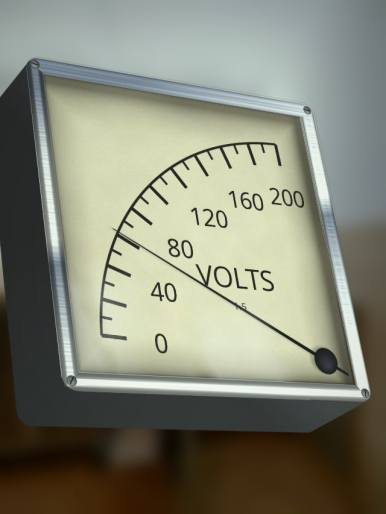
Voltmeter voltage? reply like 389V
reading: 60V
